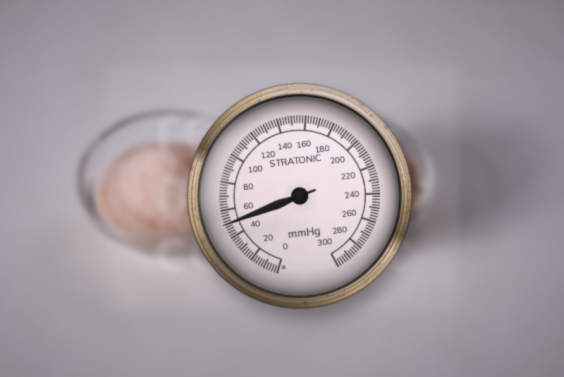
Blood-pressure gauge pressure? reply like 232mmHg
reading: 50mmHg
